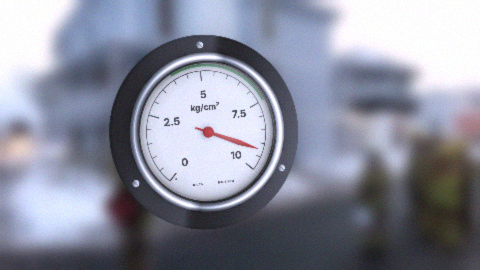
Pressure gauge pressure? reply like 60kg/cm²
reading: 9.25kg/cm²
